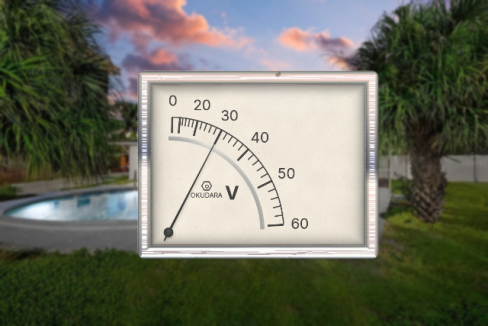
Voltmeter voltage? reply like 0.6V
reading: 30V
